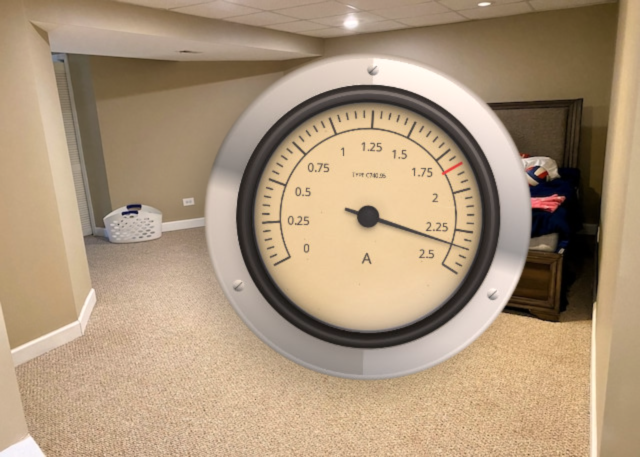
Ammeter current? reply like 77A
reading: 2.35A
